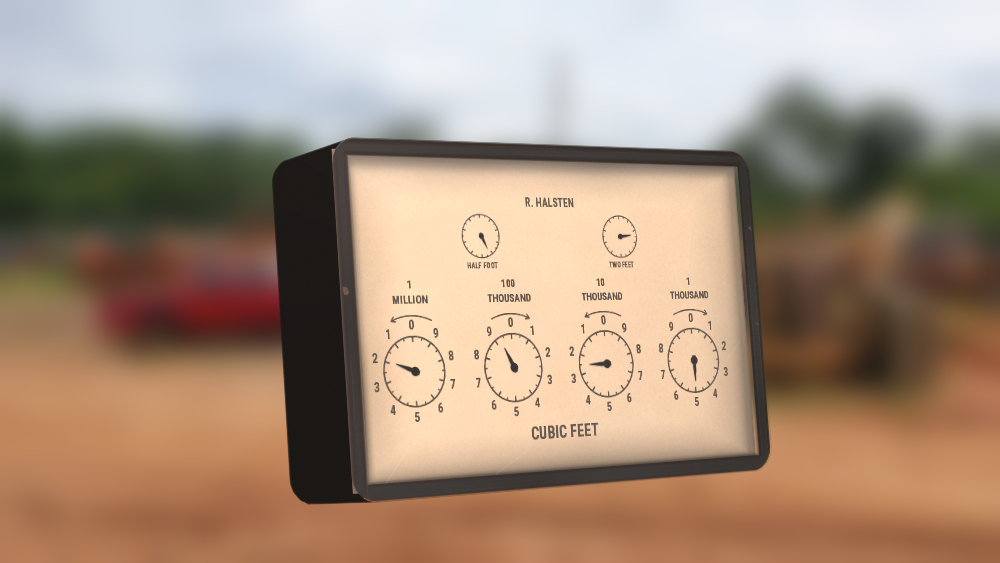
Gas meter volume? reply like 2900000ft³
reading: 192500ft³
